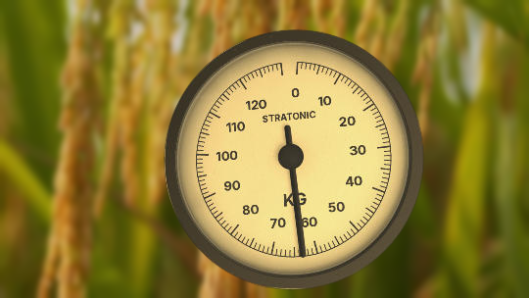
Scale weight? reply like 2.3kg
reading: 63kg
